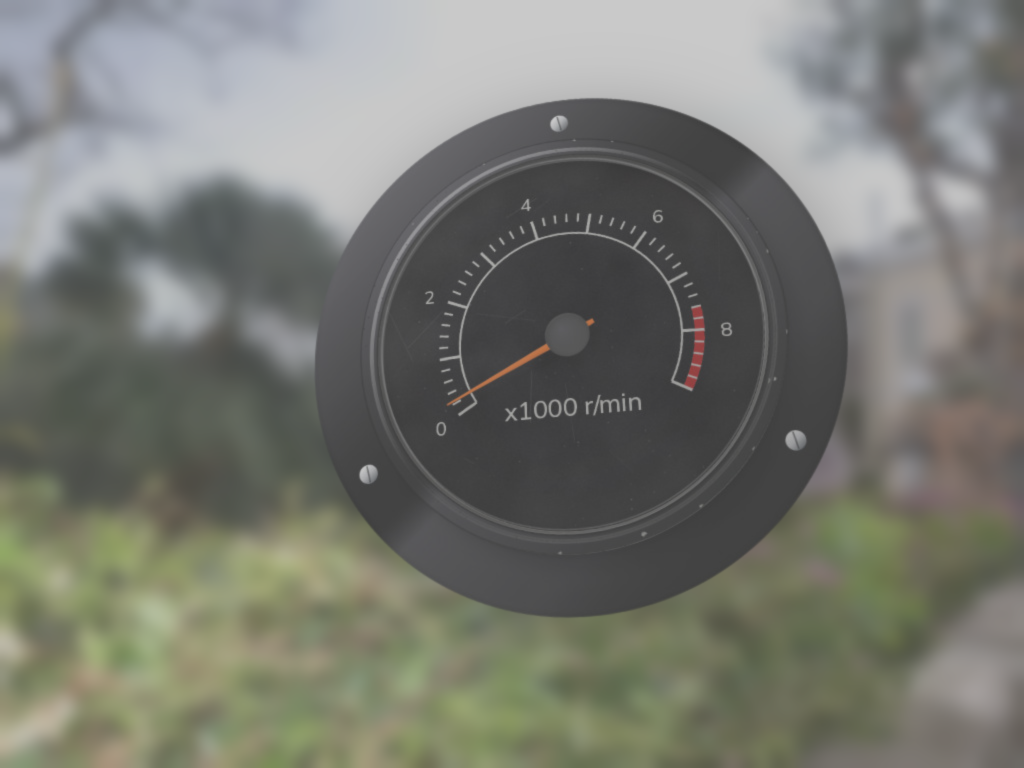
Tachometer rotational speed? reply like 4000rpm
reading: 200rpm
